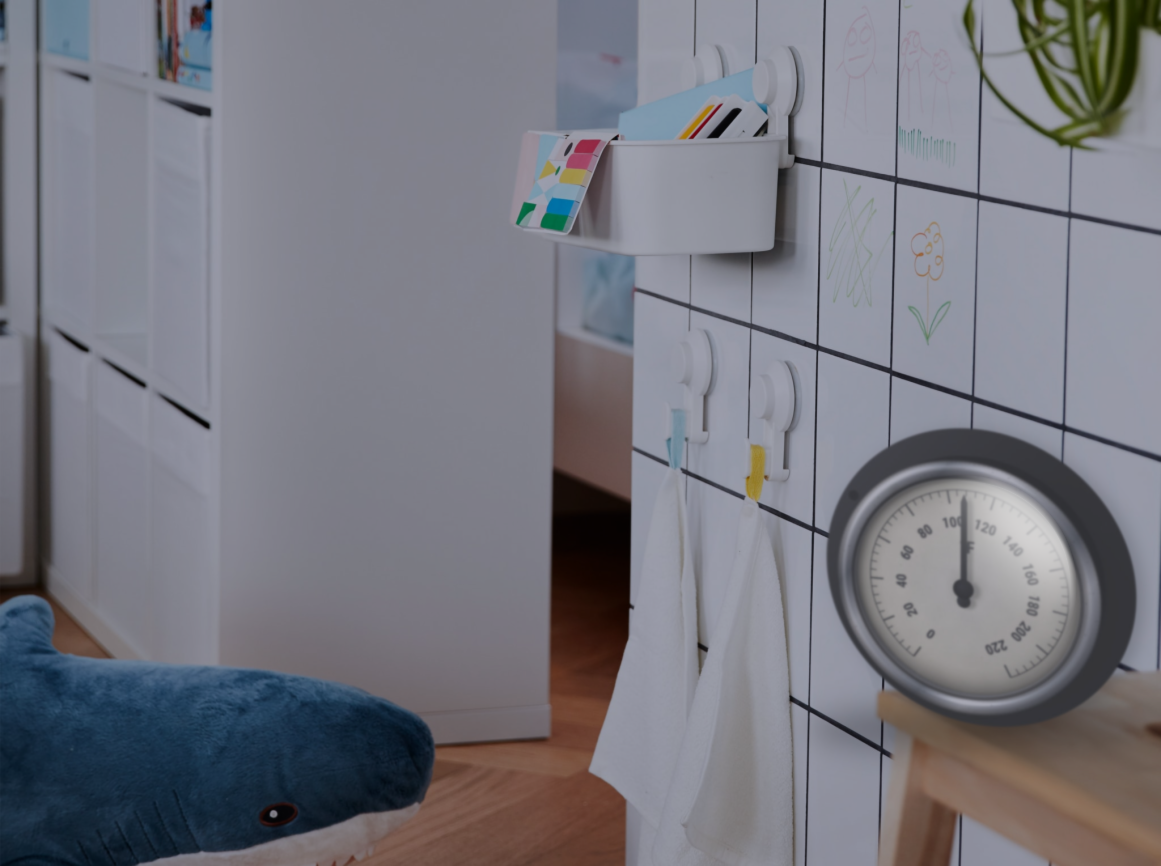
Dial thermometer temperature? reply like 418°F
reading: 108°F
